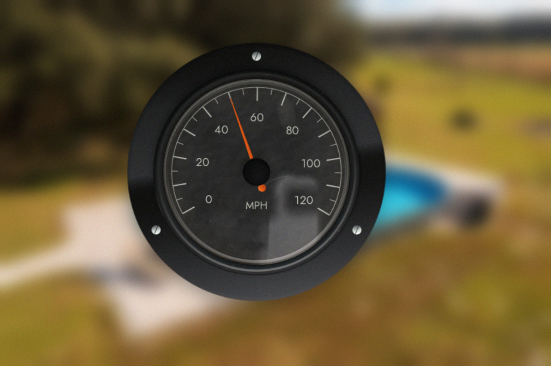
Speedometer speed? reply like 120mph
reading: 50mph
